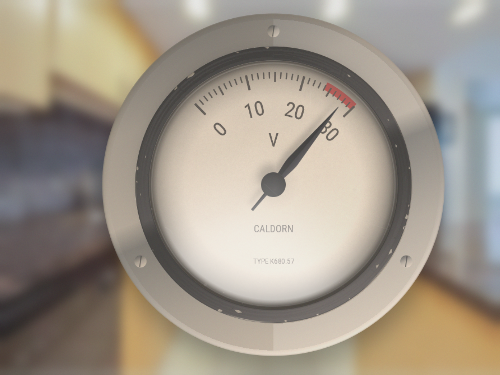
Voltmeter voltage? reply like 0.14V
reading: 28V
